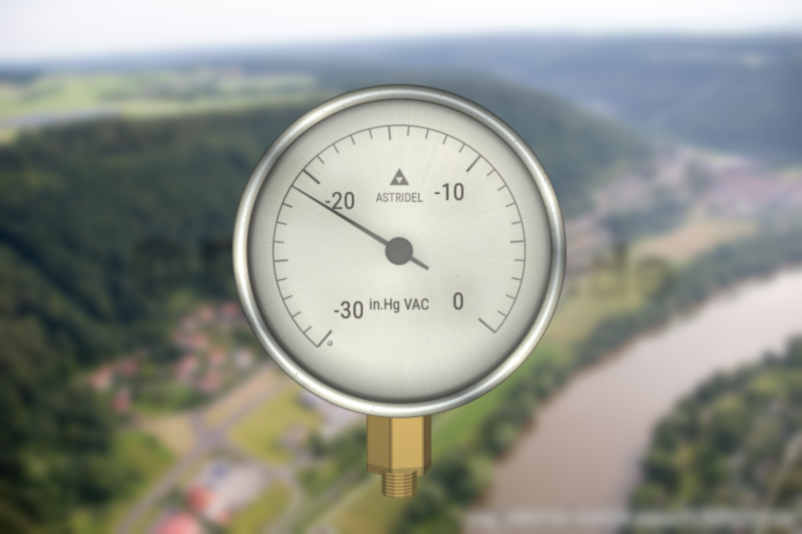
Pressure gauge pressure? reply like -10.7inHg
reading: -21inHg
